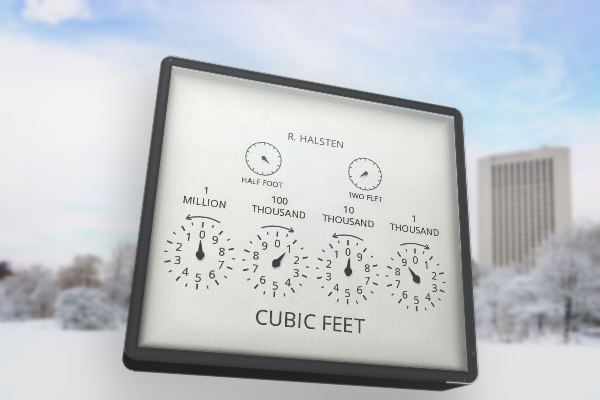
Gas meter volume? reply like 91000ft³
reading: 9900ft³
